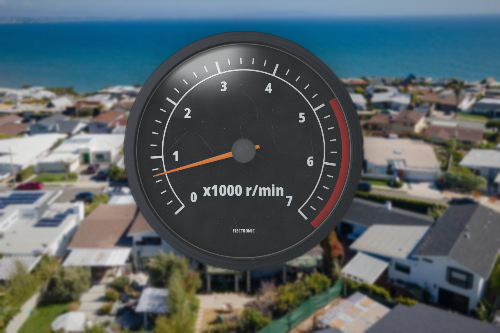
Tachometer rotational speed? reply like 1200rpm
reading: 700rpm
